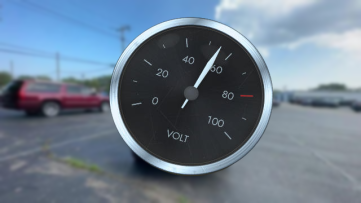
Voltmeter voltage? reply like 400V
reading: 55V
